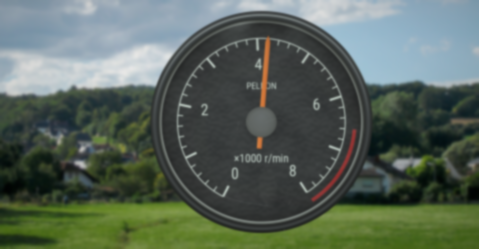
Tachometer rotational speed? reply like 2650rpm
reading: 4200rpm
